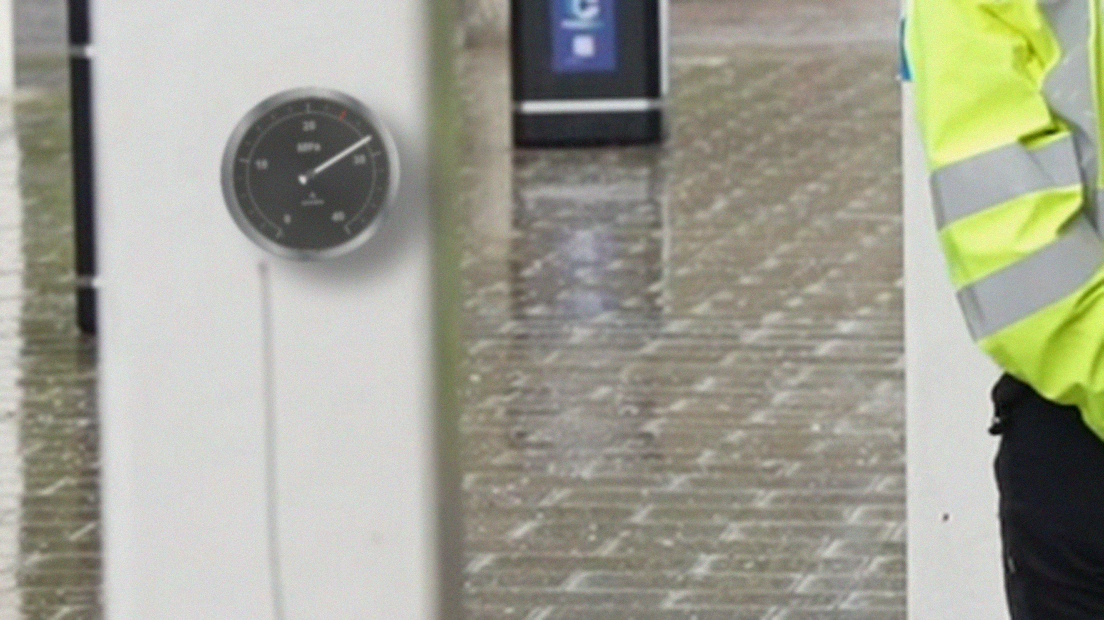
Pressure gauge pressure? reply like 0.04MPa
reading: 28MPa
